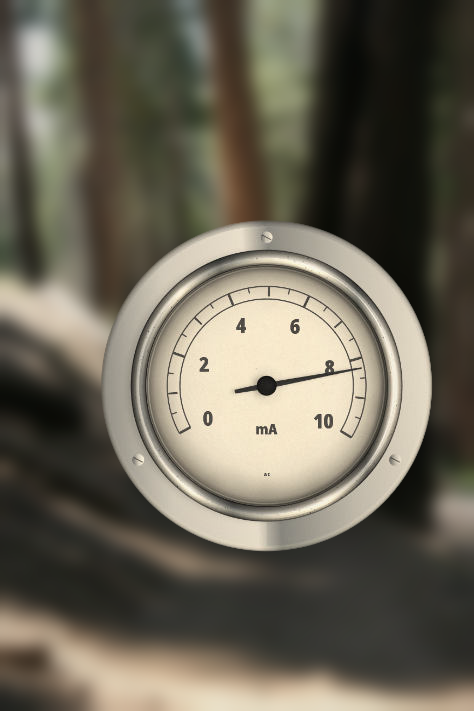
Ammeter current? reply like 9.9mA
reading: 8.25mA
